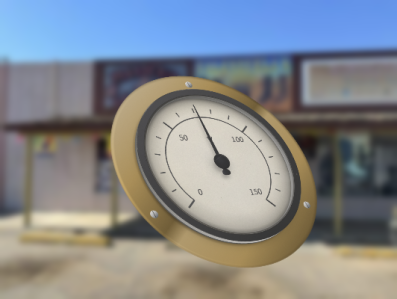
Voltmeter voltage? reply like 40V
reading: 70V
